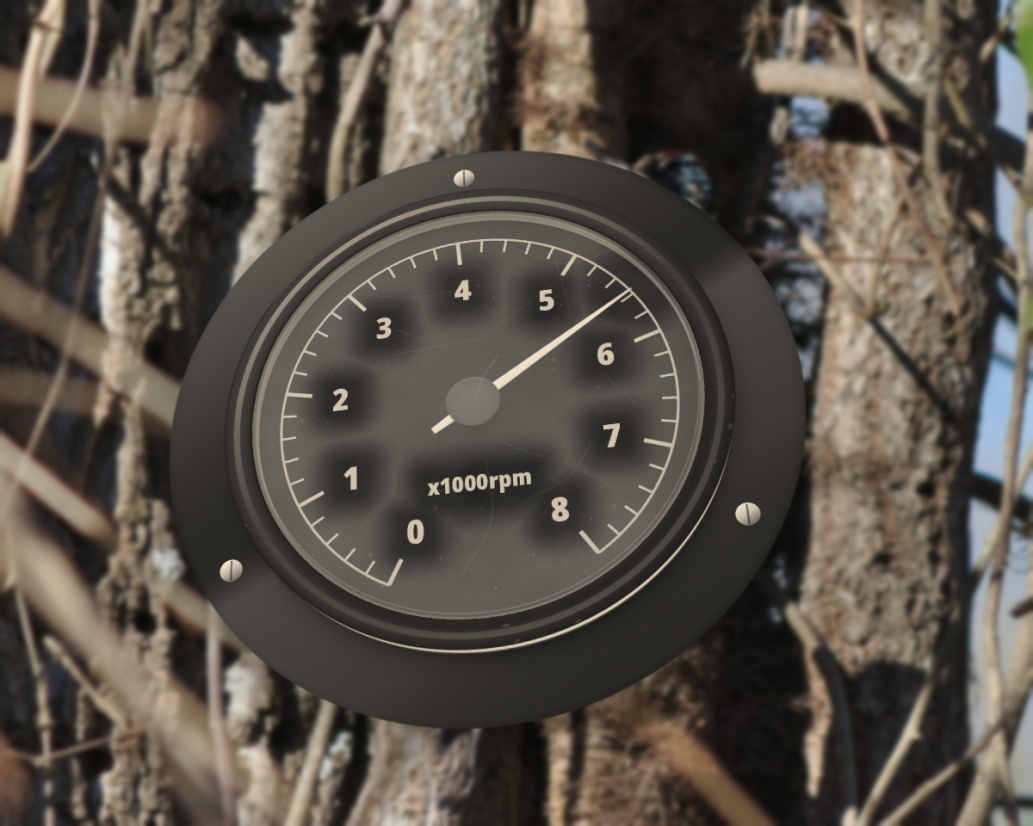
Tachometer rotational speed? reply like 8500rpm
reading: 5600rpm
